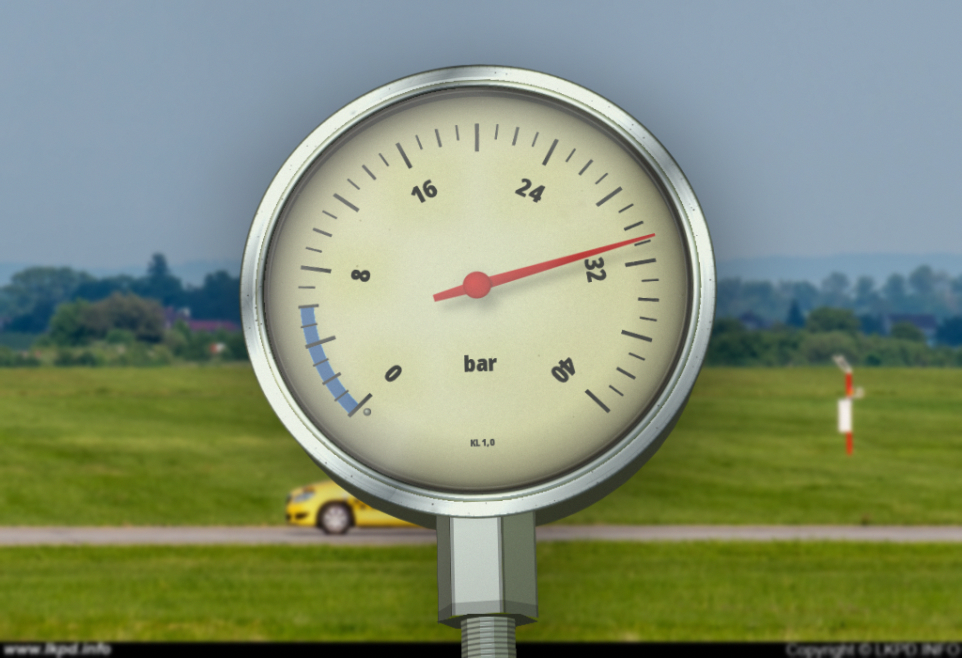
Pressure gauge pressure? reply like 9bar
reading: 31bar
